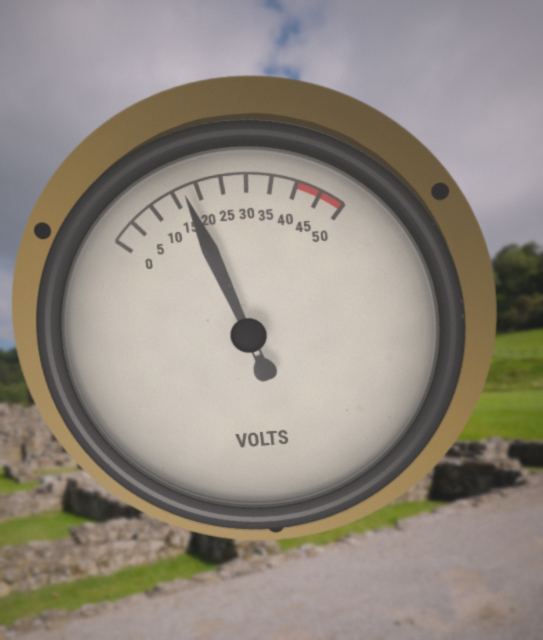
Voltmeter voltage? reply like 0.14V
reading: 17.5V
